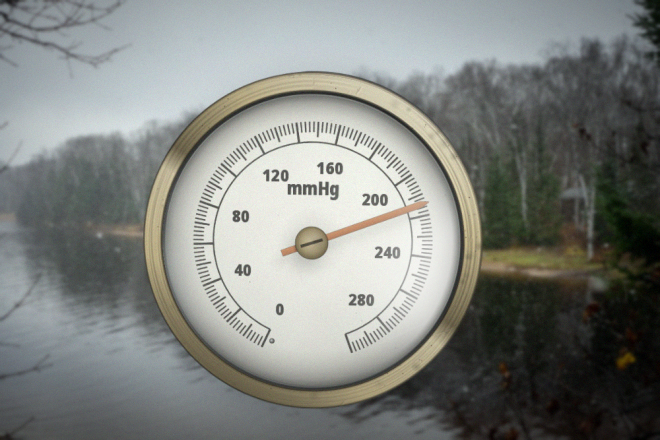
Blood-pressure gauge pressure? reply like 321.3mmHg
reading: 214mmHg
